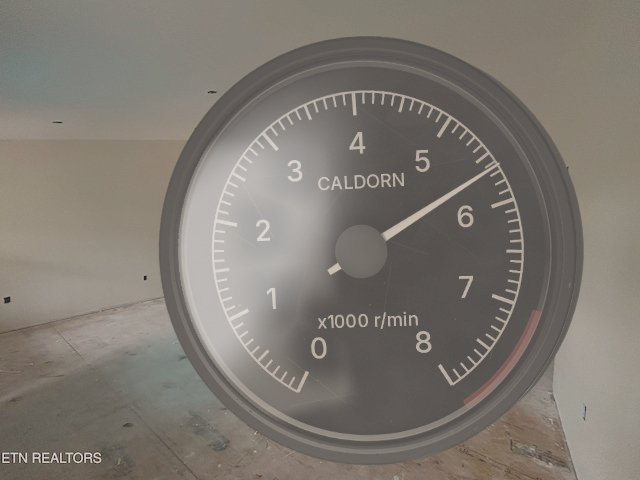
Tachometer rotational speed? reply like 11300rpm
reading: 5650rpm
